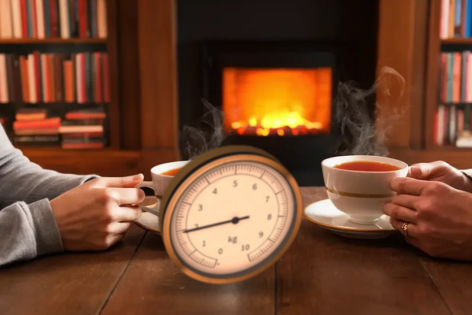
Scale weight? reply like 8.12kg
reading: 2kg
